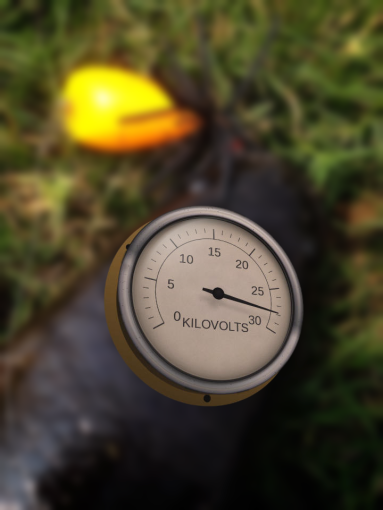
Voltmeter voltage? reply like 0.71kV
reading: 28kV
